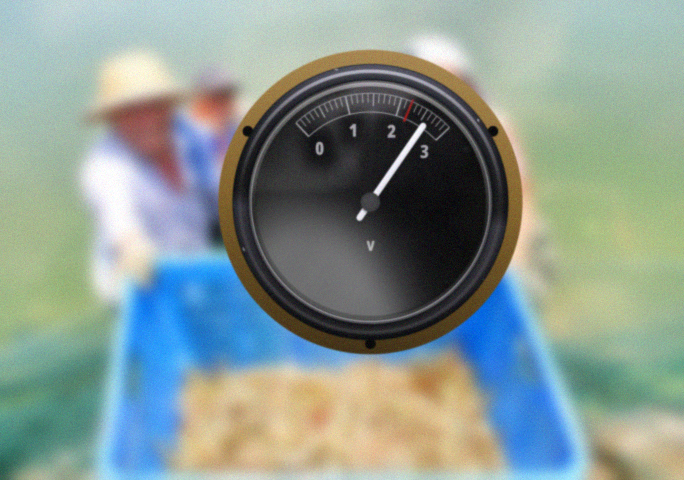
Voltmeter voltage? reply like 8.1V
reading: 2.6V
